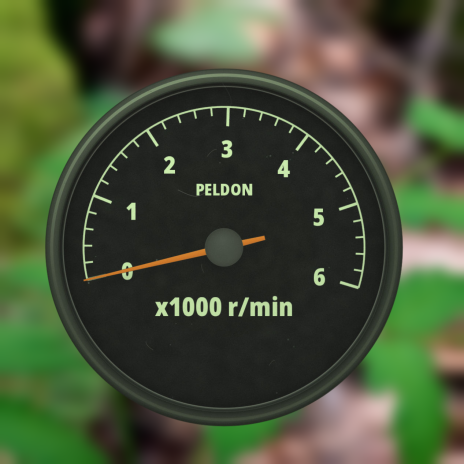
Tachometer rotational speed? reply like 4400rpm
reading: 0rpm
